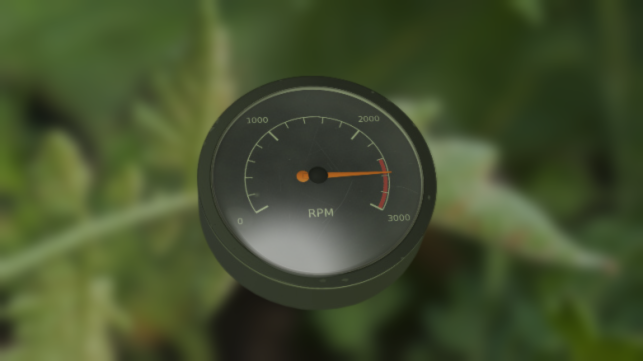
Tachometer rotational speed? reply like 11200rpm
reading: 2600rpm
